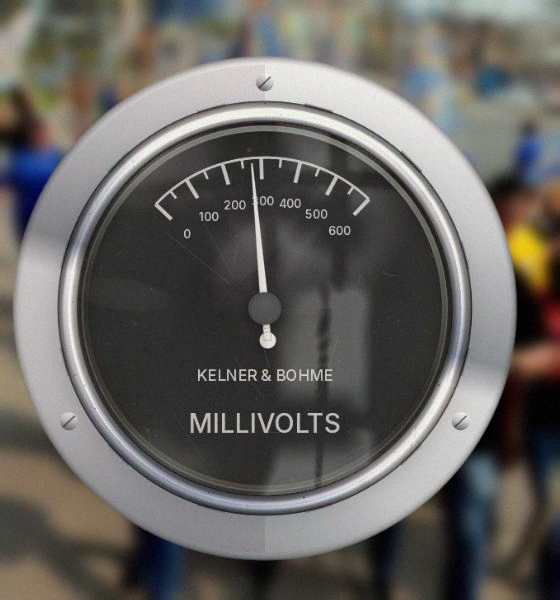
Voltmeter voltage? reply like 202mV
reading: 275mV
